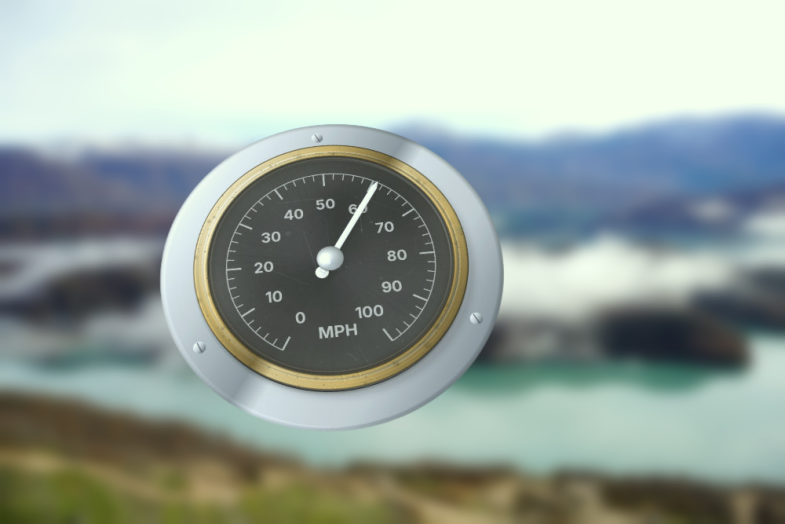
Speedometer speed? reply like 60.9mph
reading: 61mph
